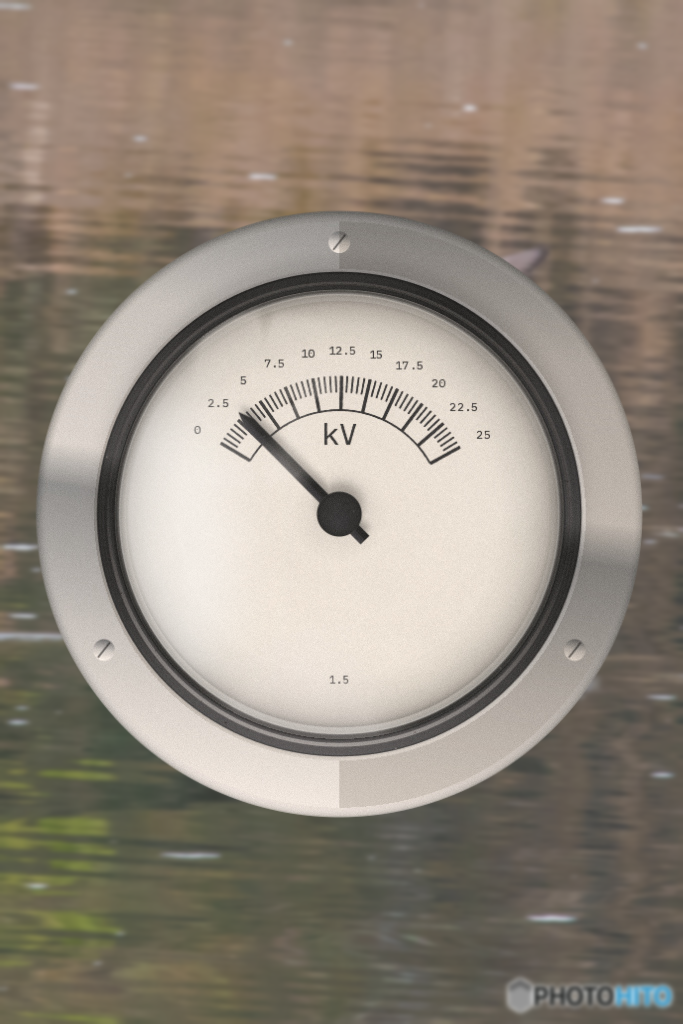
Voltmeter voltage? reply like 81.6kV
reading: 3kV
